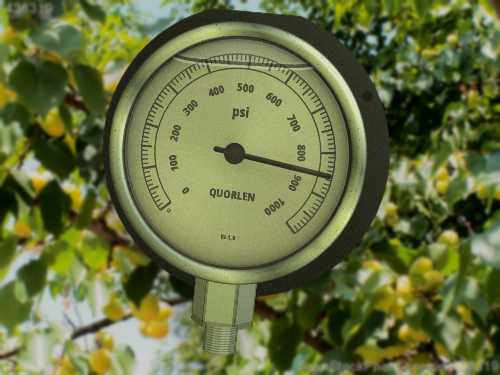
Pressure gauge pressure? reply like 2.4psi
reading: 850psi
